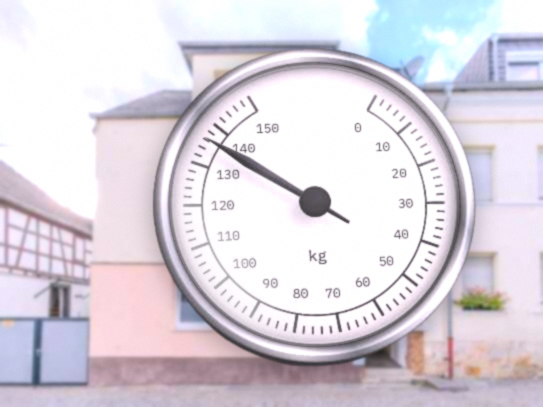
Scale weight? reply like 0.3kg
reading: 136kg
